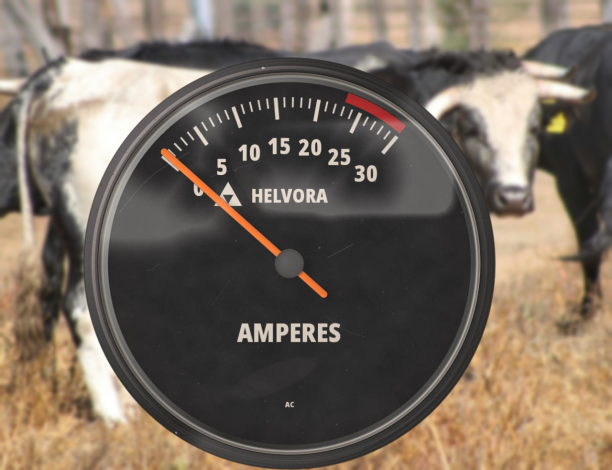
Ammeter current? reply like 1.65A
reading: 0.5A
